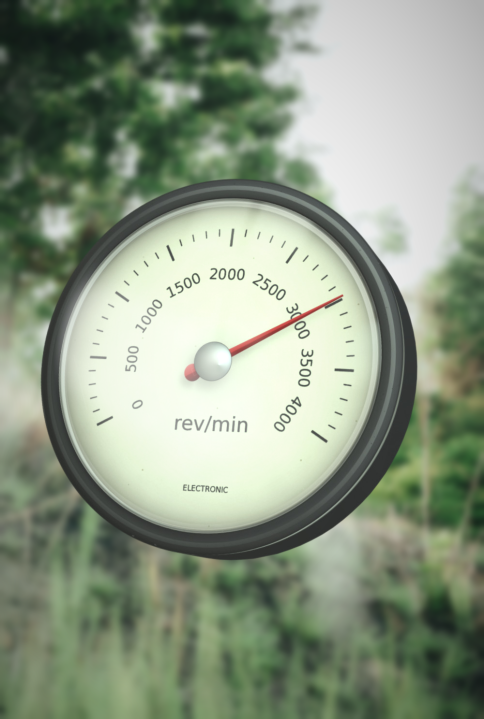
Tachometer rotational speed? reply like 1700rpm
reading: 3000rpm
